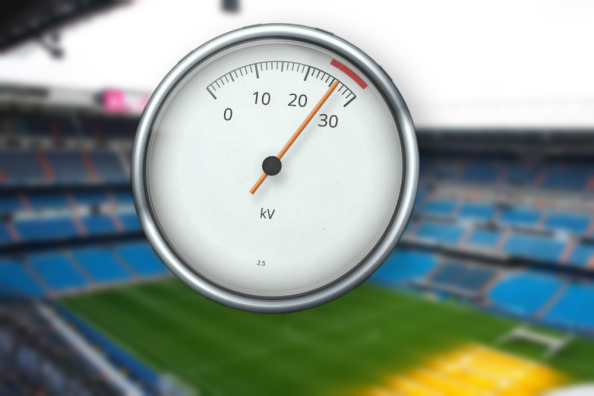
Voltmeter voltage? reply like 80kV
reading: 26kV
